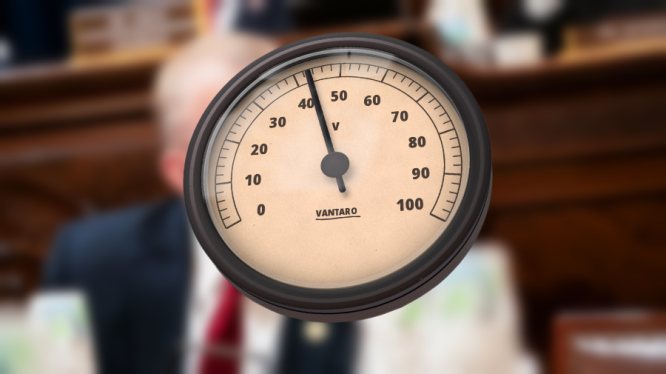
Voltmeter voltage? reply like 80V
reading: 43V
